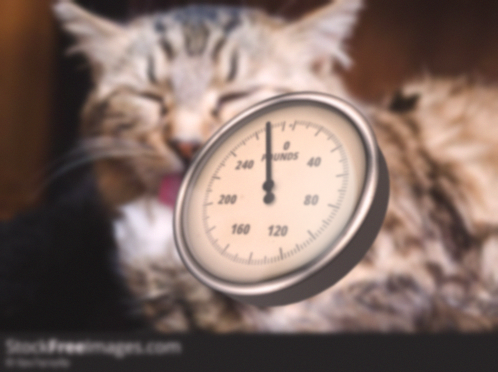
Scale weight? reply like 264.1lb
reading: 270lb
